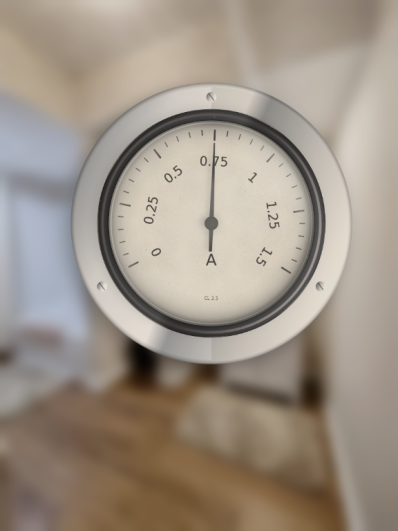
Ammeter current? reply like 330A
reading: 0.75A
